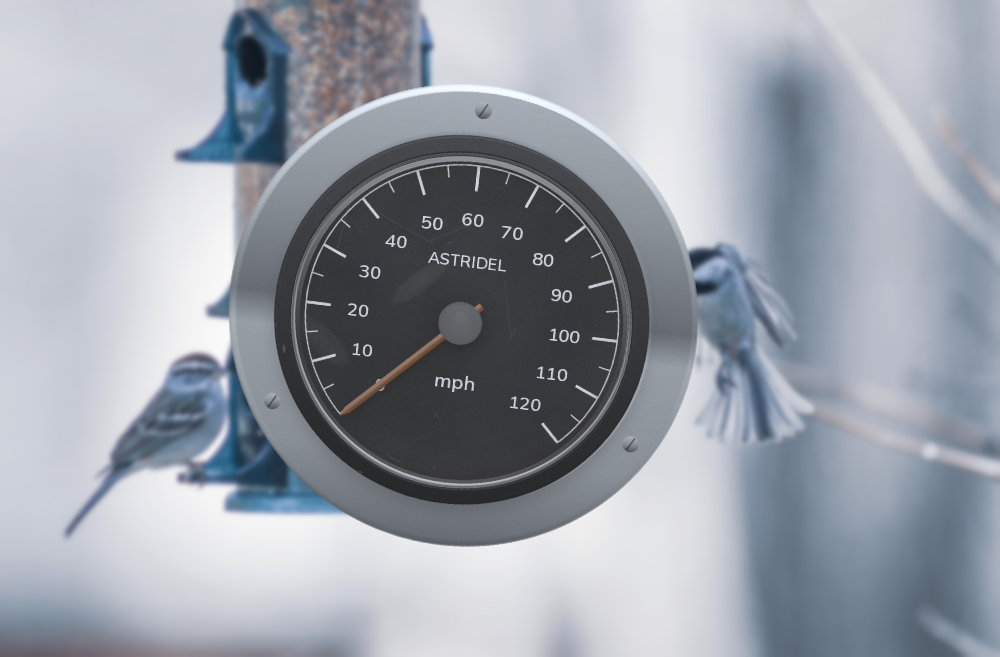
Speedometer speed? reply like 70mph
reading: 0mph
